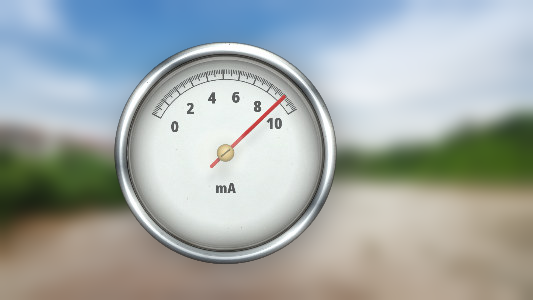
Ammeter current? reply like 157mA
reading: 9mA
